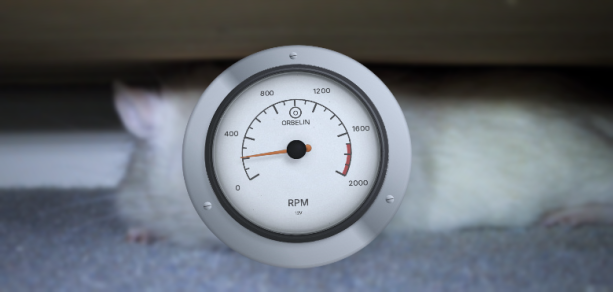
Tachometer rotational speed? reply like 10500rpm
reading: 200rpm
